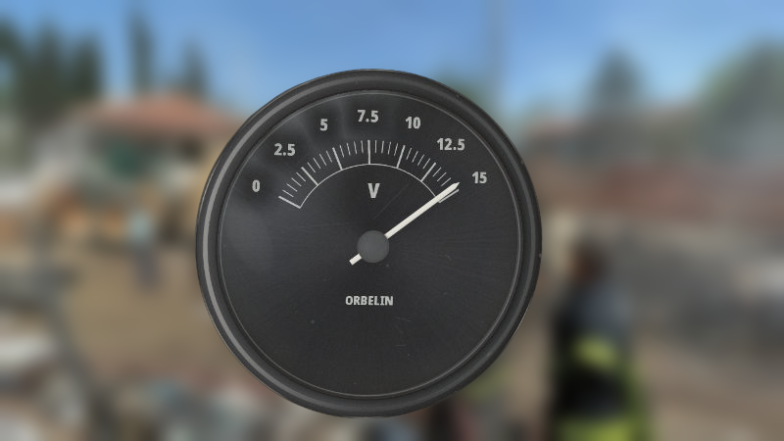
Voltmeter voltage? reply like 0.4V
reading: 14.5V
